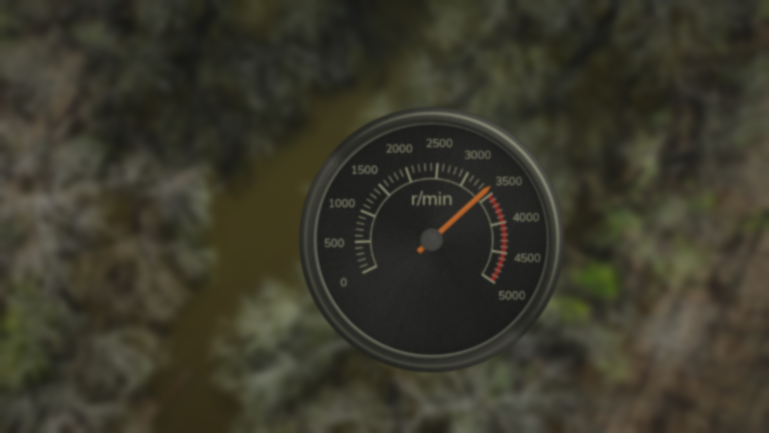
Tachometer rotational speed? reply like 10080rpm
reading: 3400rpm
